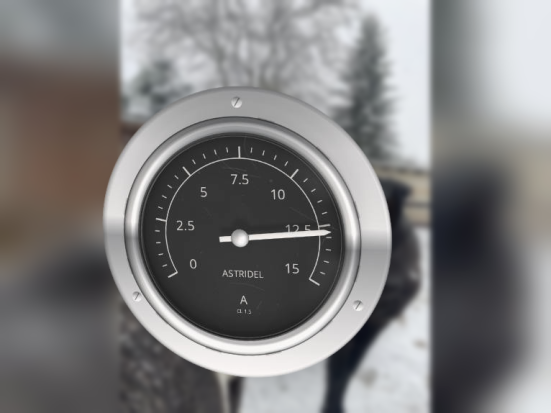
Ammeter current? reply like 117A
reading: 12.75A
